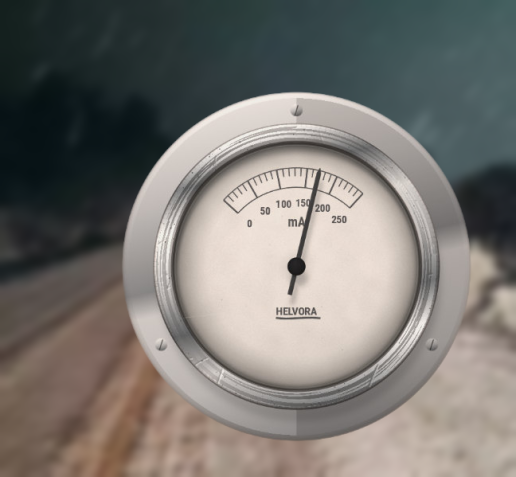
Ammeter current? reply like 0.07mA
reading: 170mA
